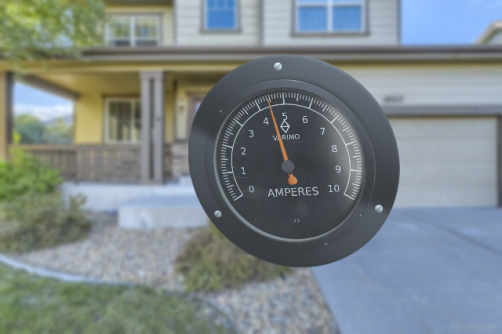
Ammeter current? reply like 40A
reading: 4.5A
